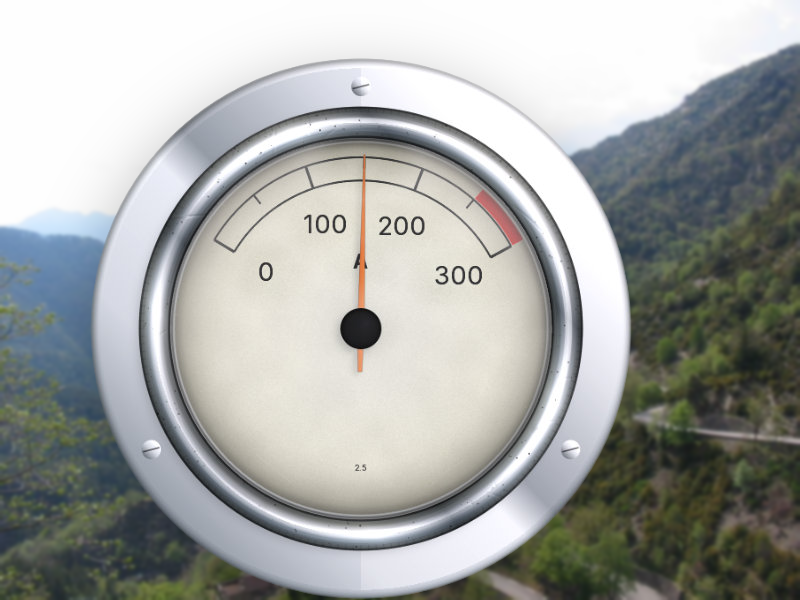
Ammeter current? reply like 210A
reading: 150A
